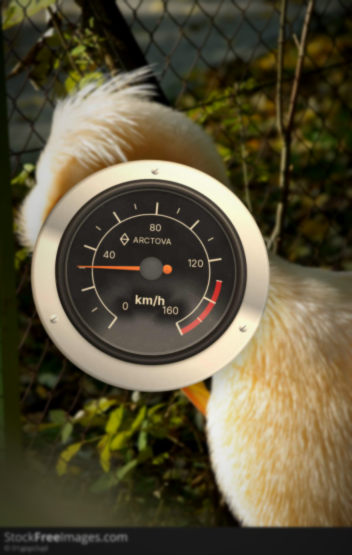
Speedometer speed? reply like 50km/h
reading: 30km/h
